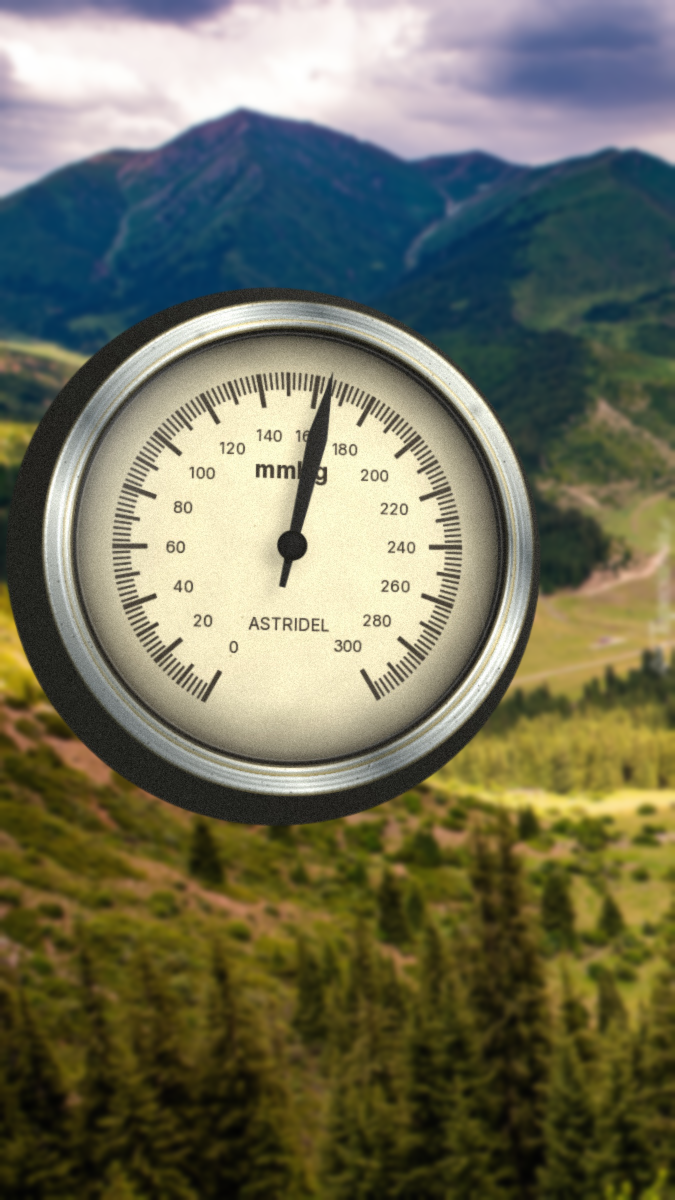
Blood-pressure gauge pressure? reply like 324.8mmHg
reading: 164mmHg
